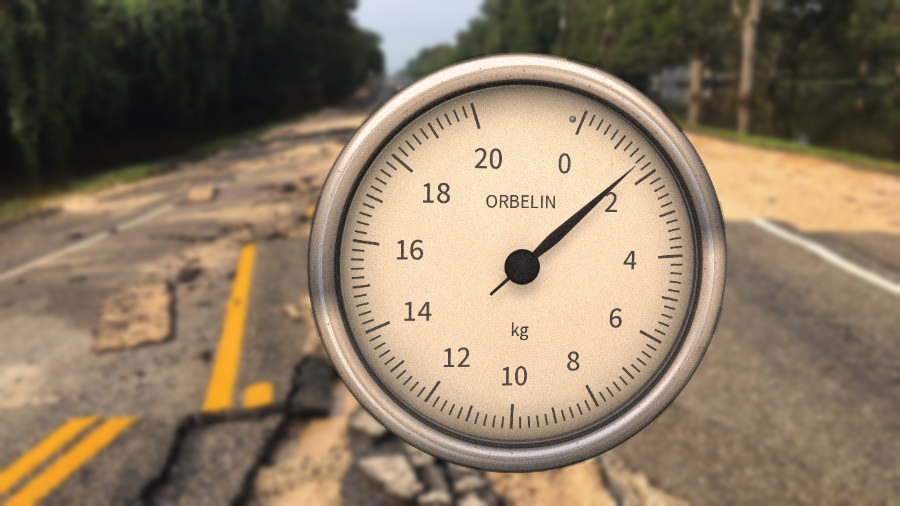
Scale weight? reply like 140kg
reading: 1.6kg
